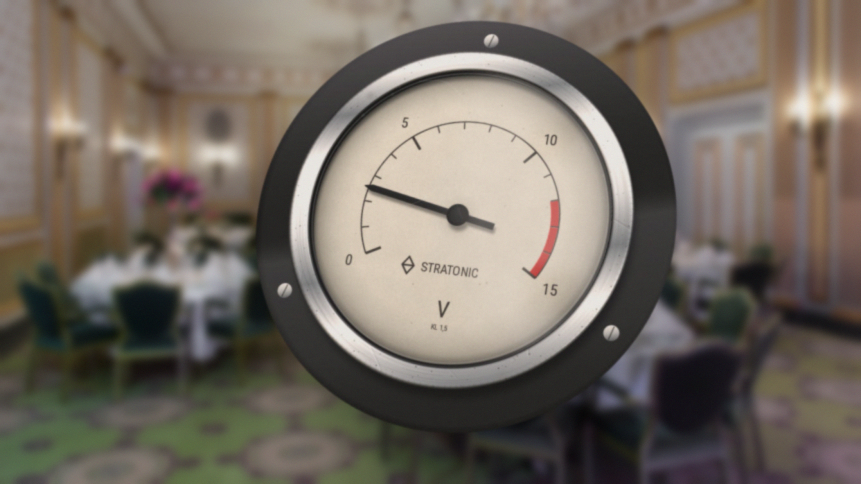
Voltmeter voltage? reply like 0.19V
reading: 2.5V
